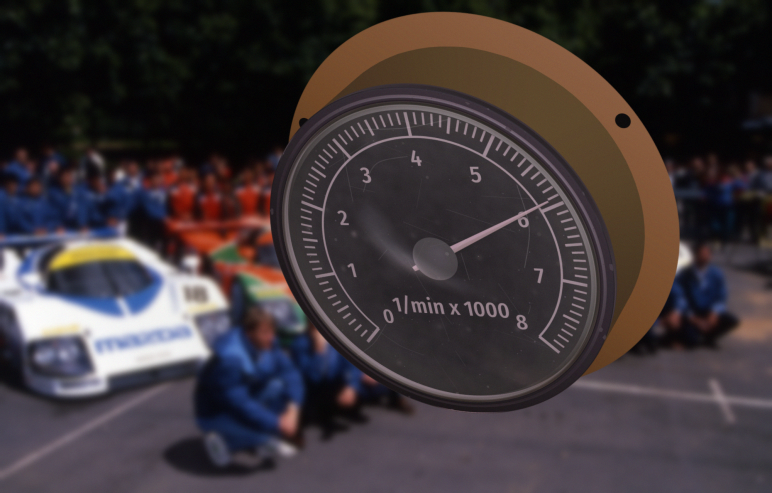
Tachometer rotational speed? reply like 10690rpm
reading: 5900rpm
